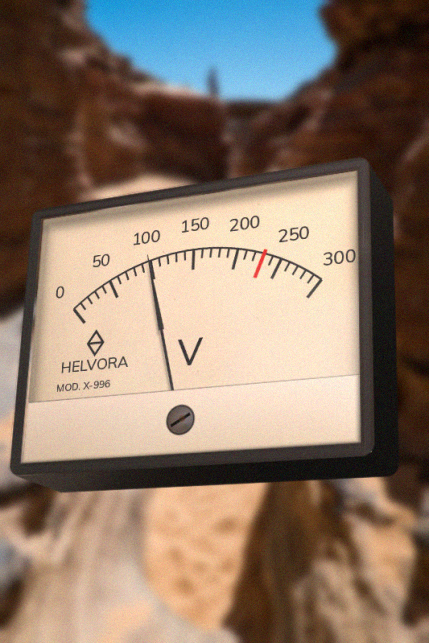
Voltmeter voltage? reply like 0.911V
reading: 100V
